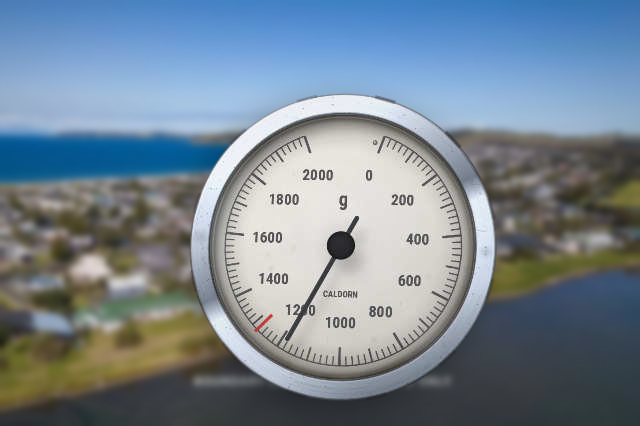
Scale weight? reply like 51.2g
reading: 1180g
